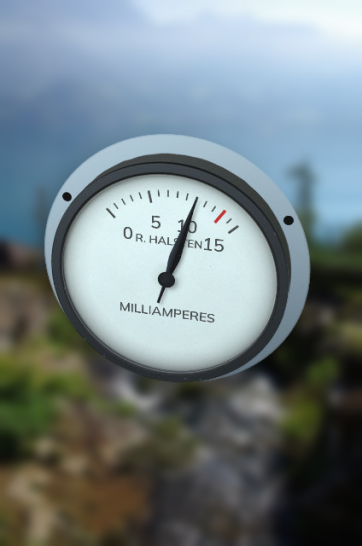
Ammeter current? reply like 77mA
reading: 10mA
